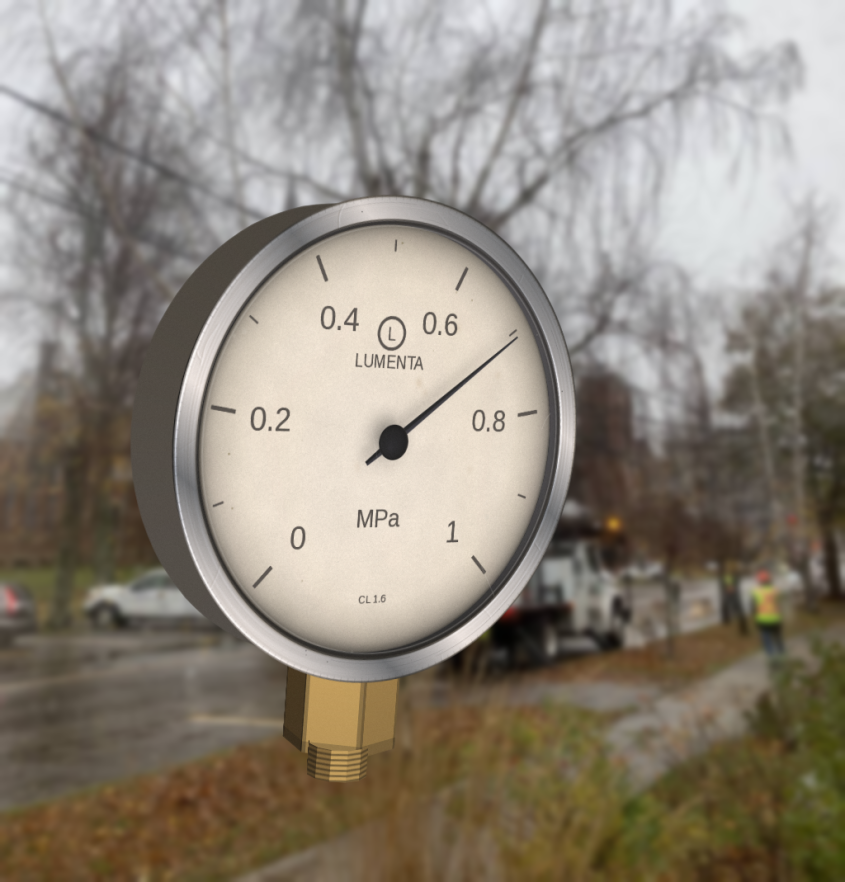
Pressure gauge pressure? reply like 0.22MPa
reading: 0.7MPa
